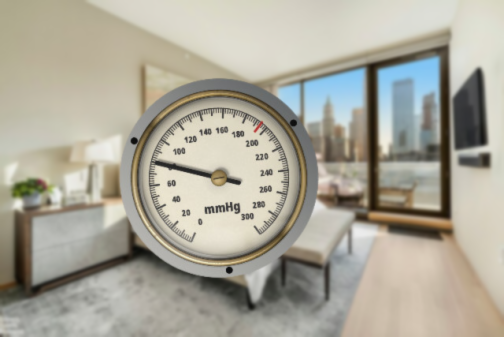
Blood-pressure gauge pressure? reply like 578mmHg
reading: 80mmHg
